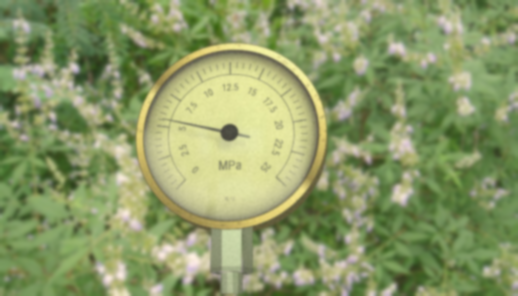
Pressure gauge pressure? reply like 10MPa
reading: 5.5MPa
